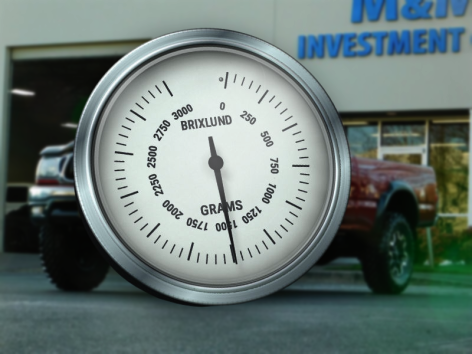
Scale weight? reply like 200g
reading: 1500g
